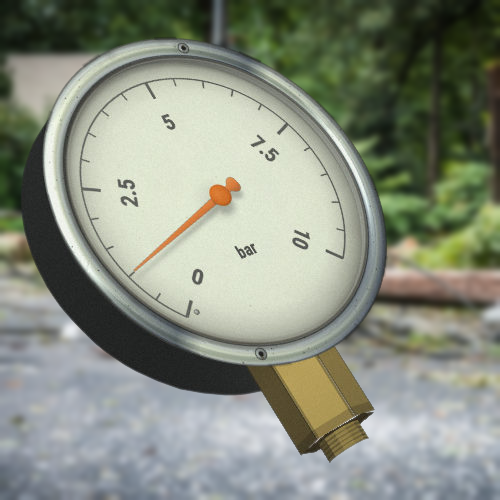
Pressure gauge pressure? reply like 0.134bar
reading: 1bar
